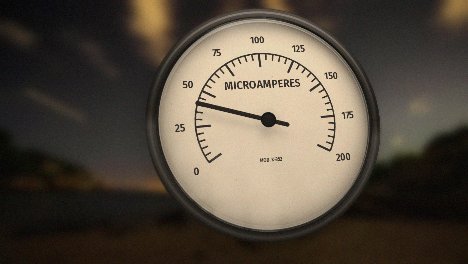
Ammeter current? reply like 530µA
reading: 40µA
